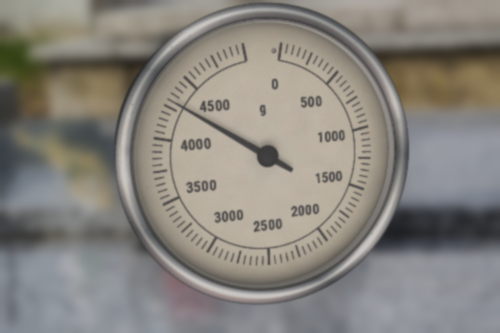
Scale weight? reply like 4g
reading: 4300g
